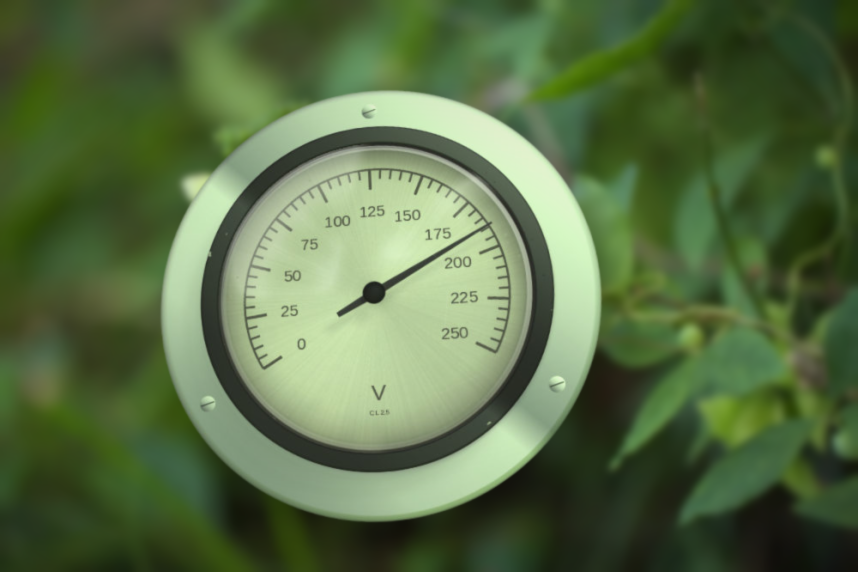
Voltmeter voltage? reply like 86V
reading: 190V
